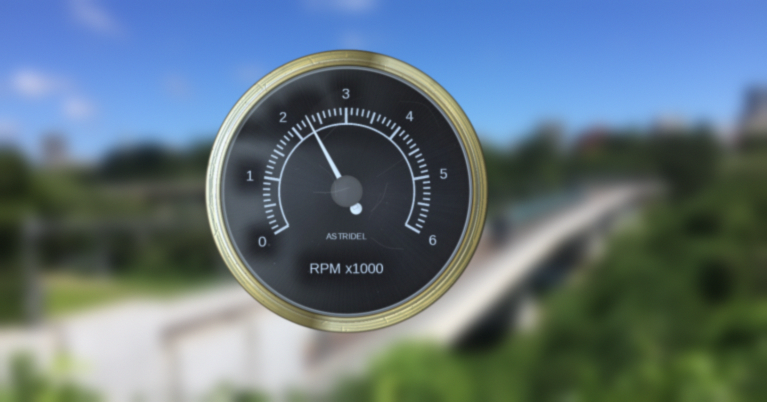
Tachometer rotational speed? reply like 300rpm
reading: 2300rpm
